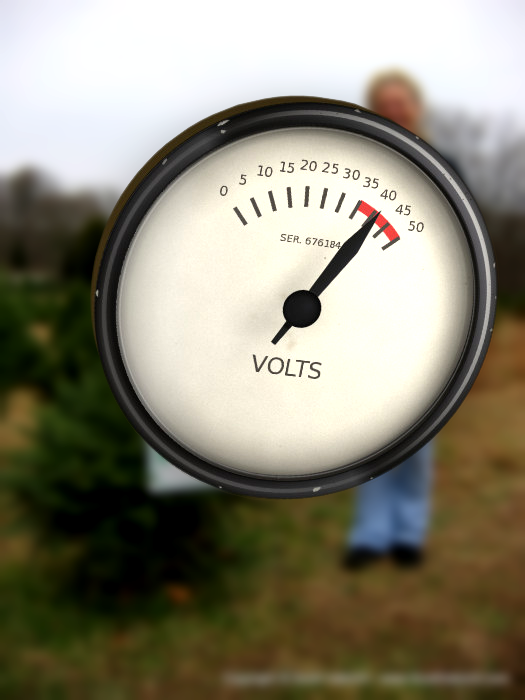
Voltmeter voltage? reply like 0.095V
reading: 40V
